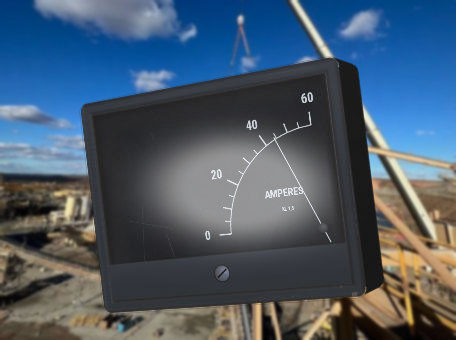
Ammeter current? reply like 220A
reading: 45A
